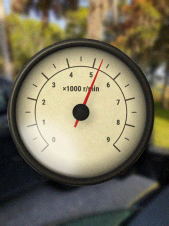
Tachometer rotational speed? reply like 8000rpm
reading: 5250rpm
